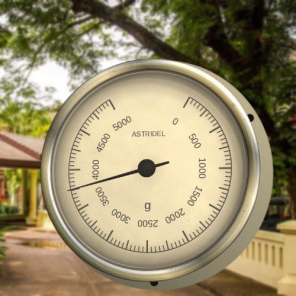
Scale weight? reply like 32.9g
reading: 3750g
